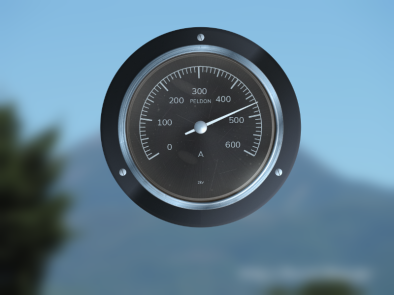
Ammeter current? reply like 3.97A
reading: 470A
